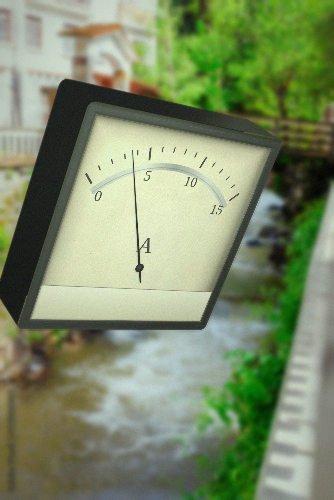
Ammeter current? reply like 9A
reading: 3.5A
